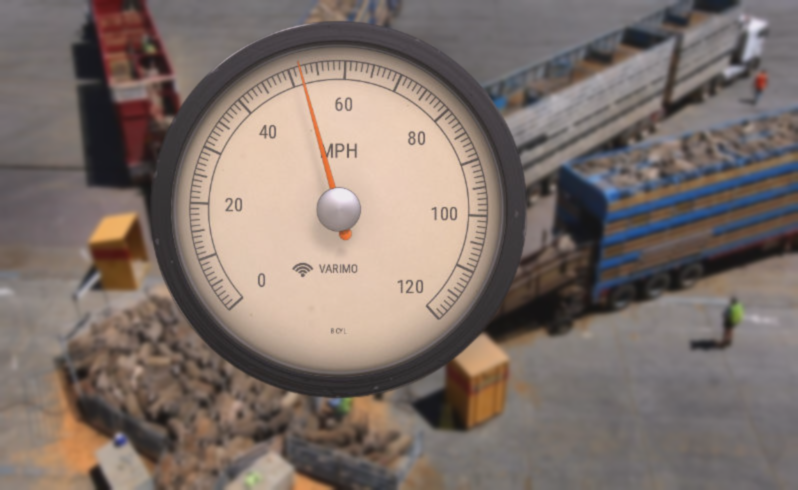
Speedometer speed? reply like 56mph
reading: 52mph
